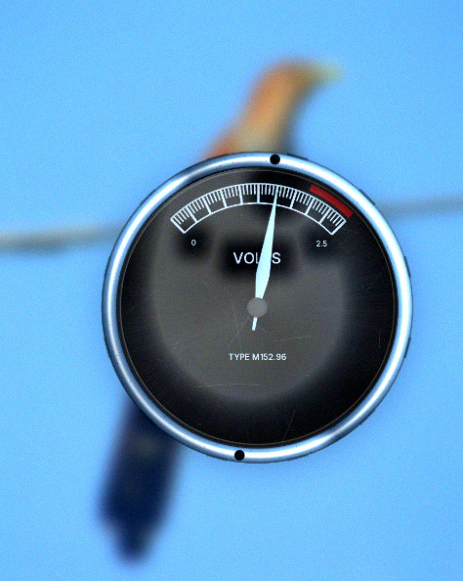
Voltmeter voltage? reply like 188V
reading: 1.5V
